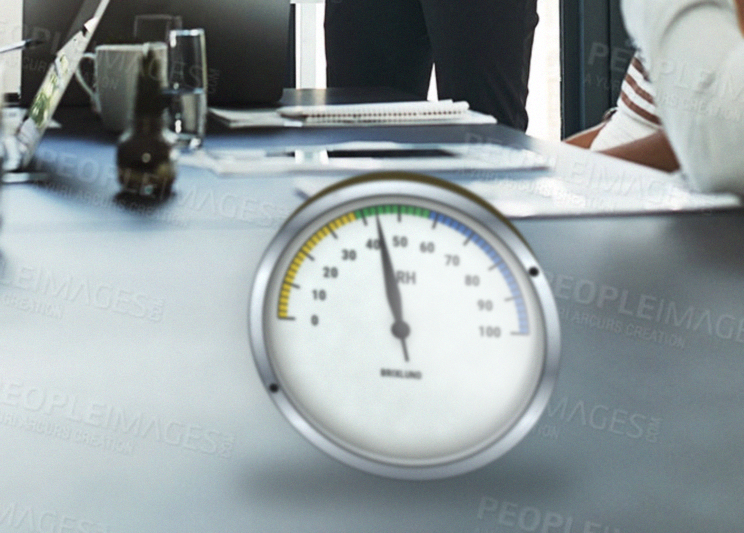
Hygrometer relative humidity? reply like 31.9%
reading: 44%
